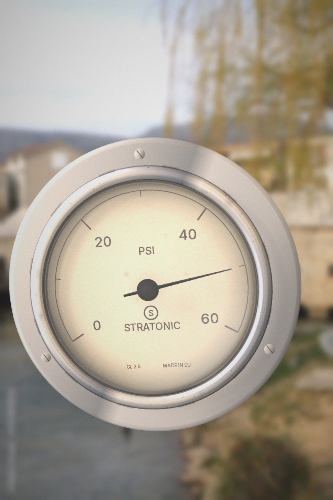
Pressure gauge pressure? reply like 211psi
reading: 50psi
